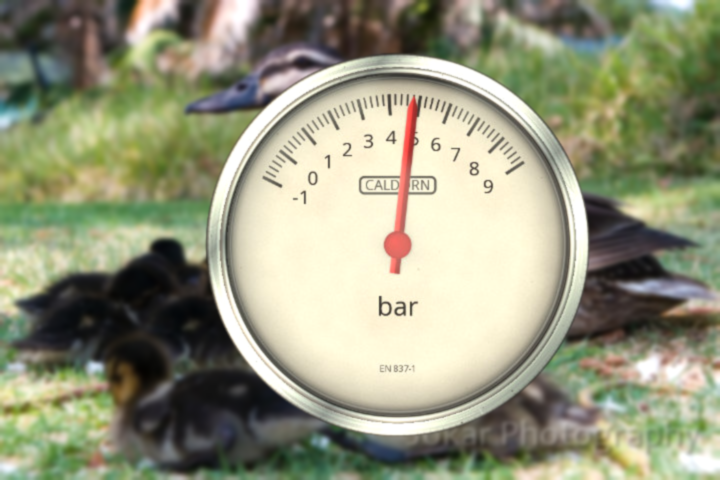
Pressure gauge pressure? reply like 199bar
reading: 4.8bar
